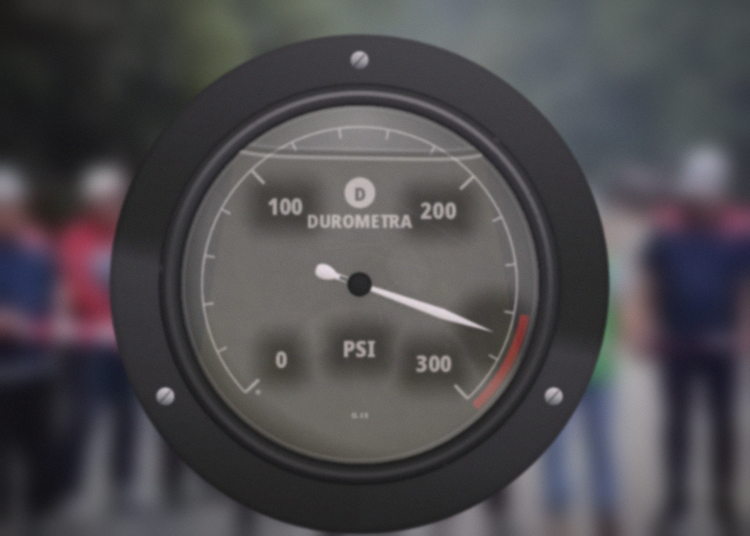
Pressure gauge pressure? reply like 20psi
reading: 270psi
